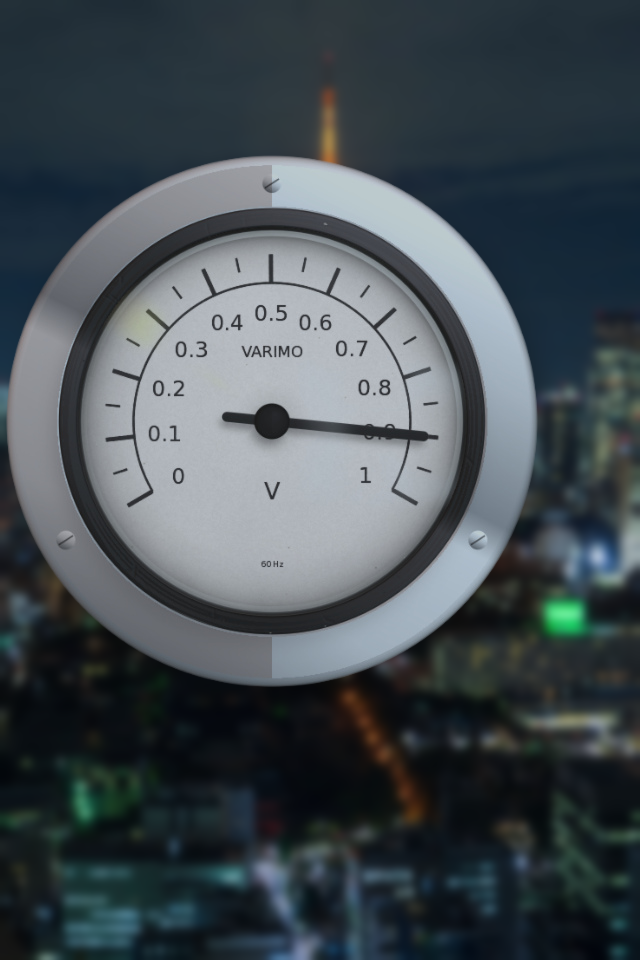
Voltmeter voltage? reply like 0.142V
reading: 0.9V
